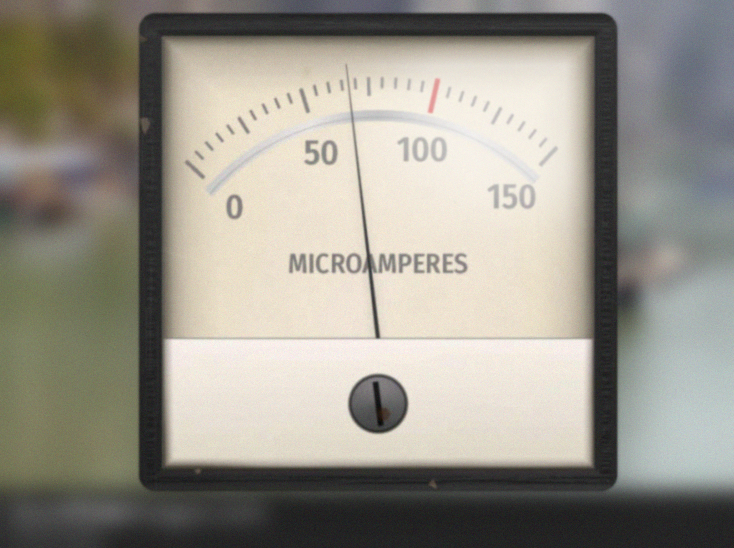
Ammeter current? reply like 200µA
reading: 67.5µA
